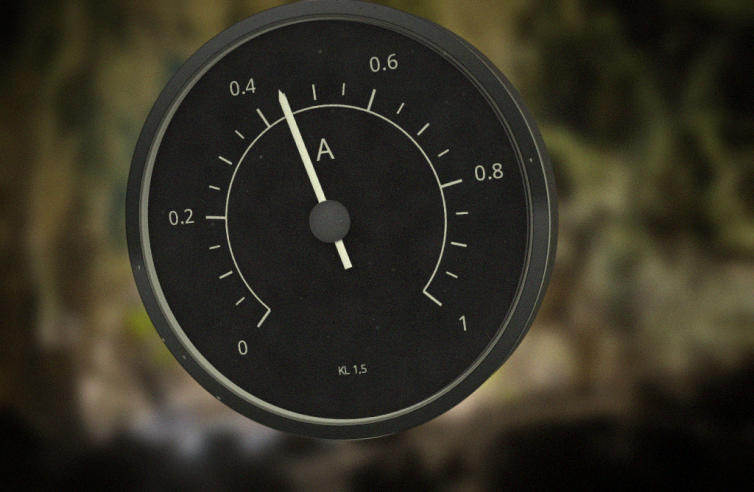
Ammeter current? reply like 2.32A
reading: 0.45A
